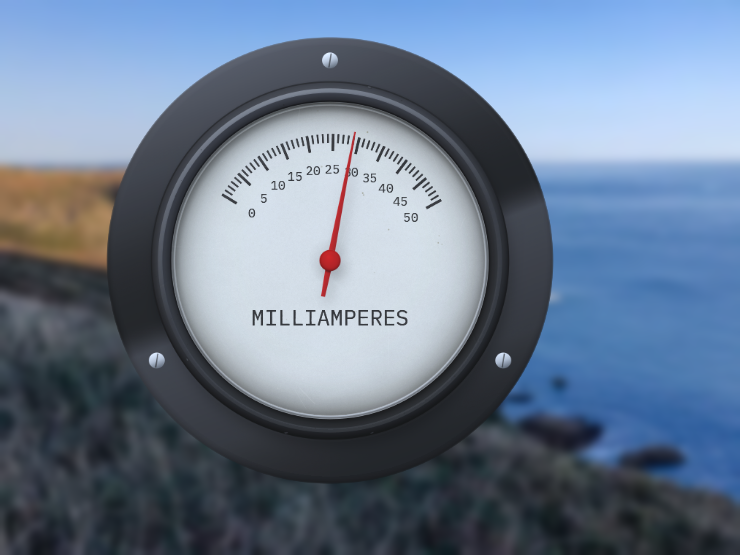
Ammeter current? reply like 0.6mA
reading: 29mA
